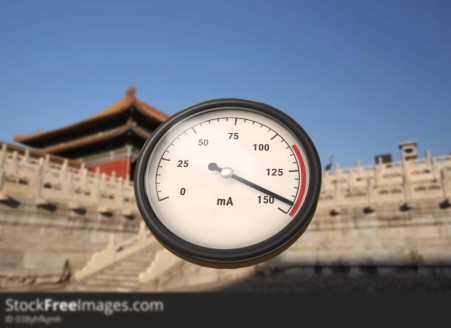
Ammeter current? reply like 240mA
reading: 145mA
